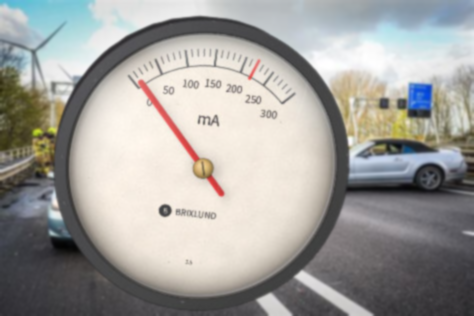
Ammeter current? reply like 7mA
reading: 10mA
